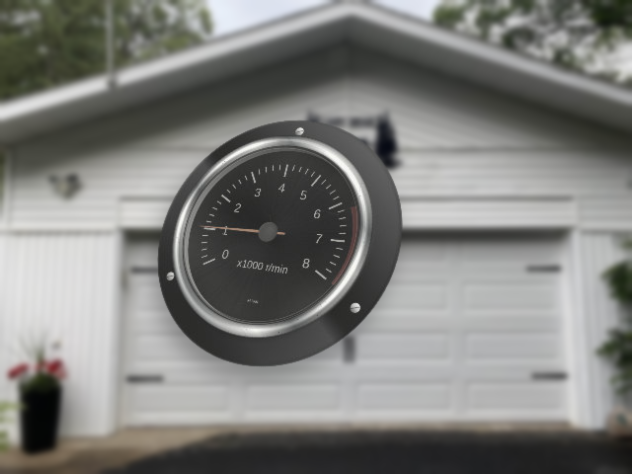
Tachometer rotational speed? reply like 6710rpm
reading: 1000rpm
